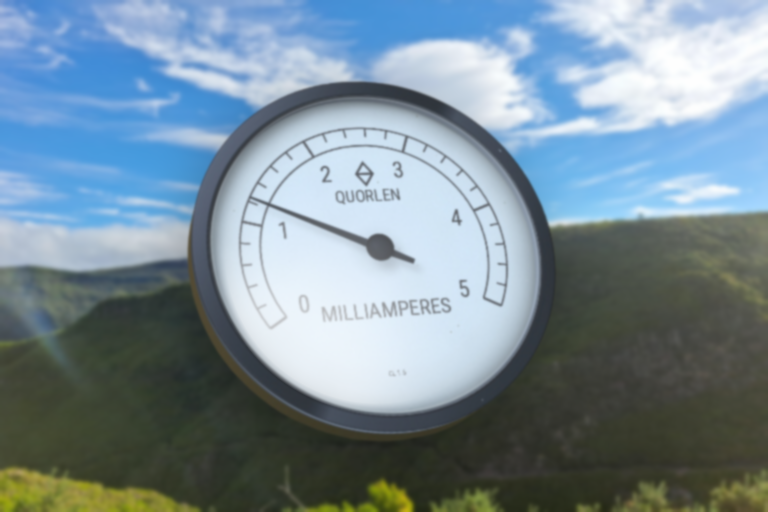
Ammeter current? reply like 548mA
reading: 1.2mA
